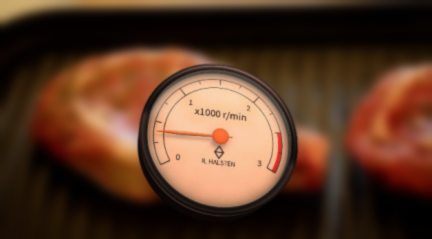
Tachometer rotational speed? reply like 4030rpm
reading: 375rpm
